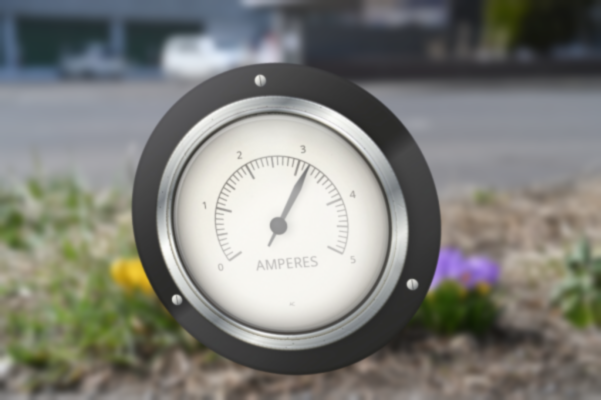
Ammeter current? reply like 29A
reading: 3.2A
